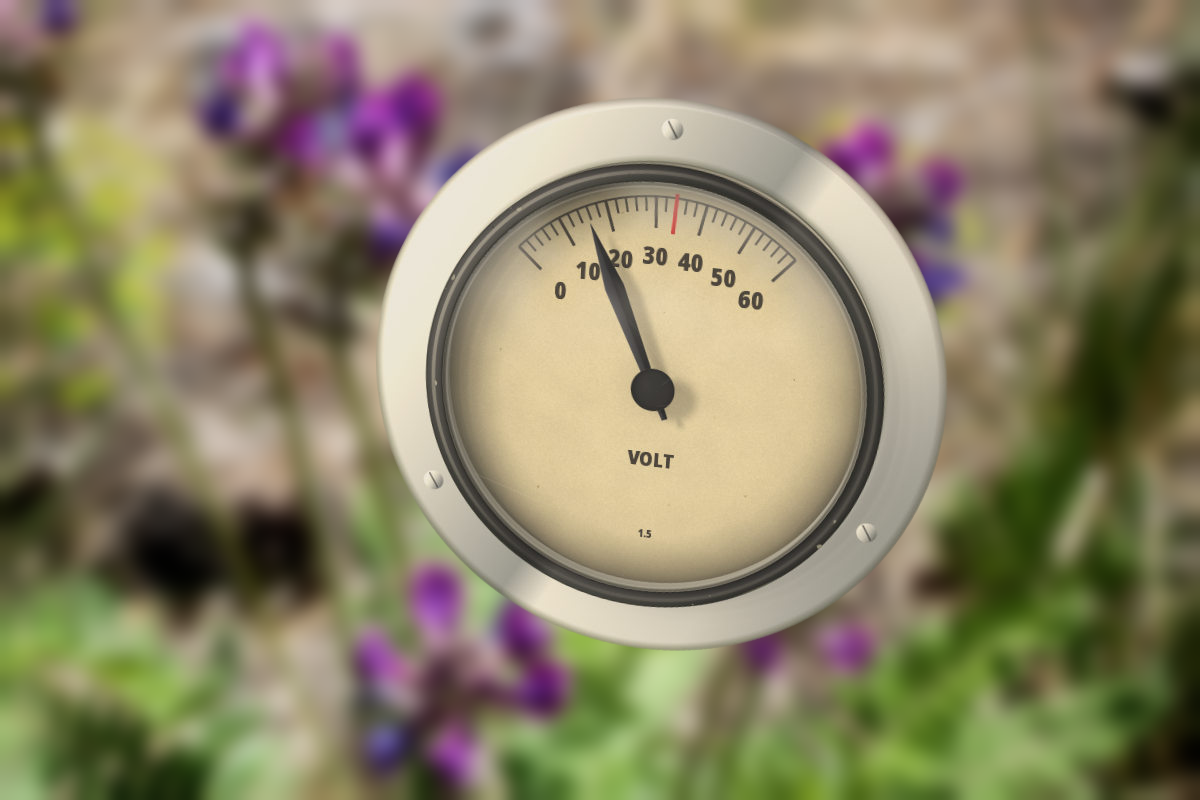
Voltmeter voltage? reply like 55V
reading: 16V
